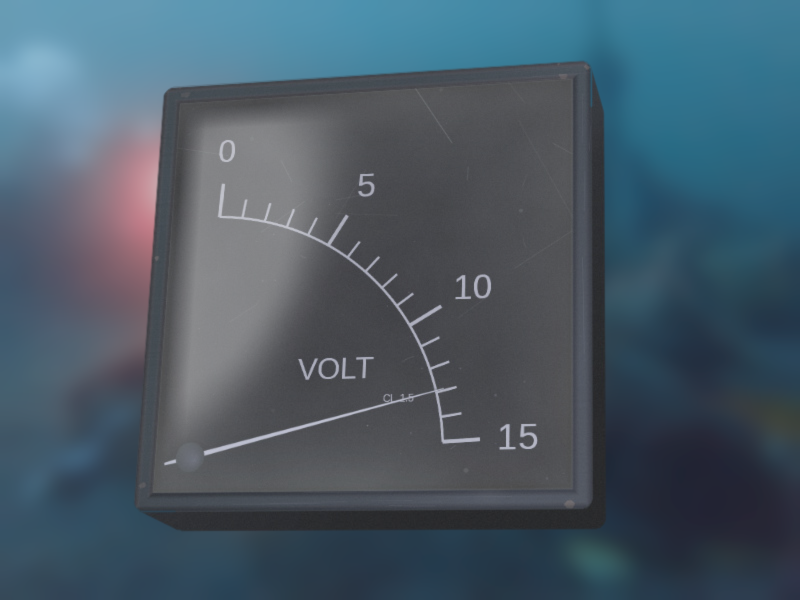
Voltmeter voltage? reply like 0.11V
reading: 13V
